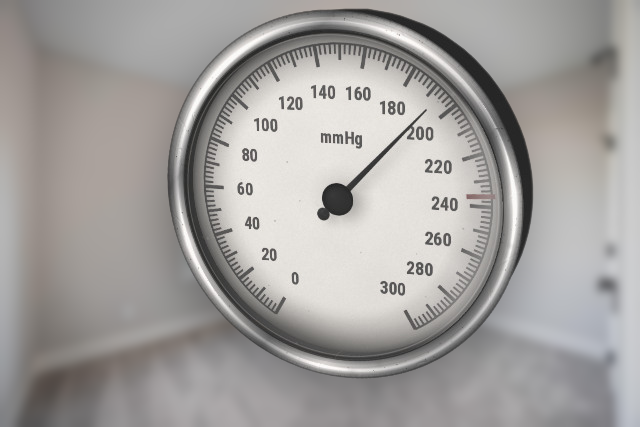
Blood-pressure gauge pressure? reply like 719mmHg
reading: 194mmHg
